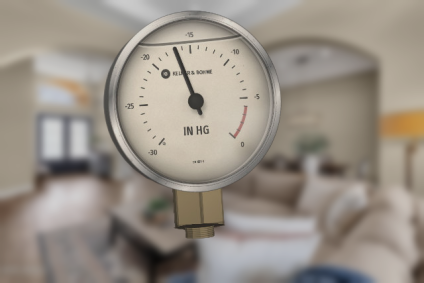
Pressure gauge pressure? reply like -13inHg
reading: -17inHg
